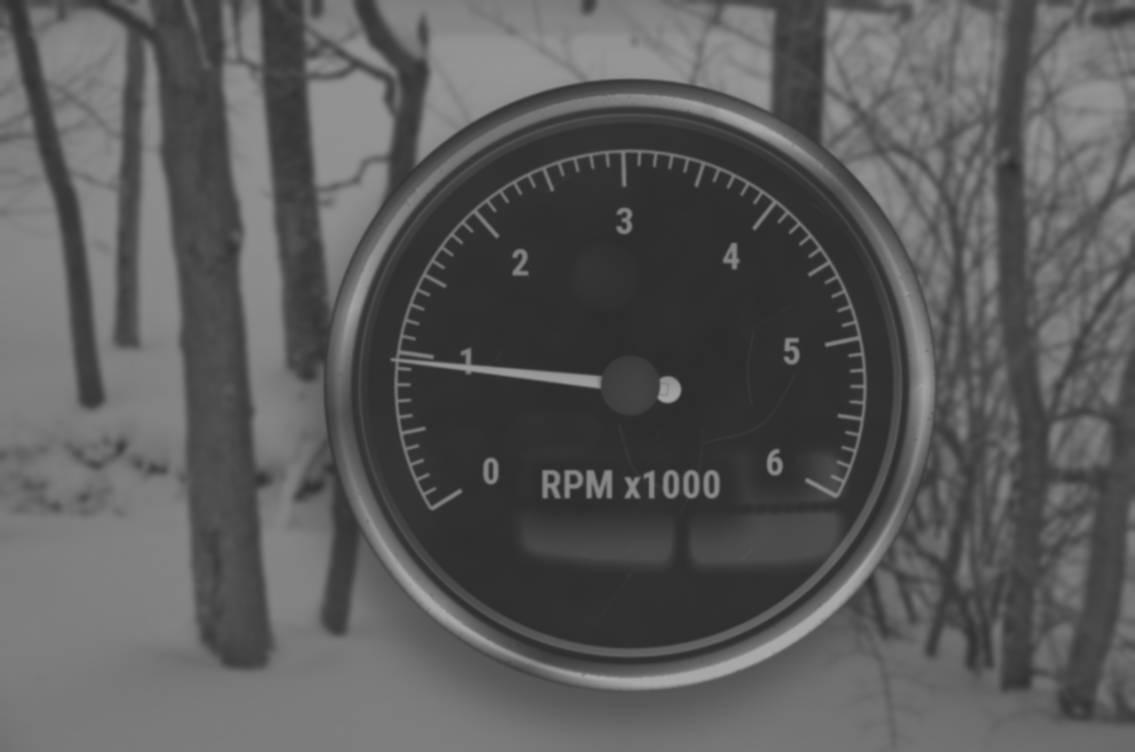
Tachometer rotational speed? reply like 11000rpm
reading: 950rpm
